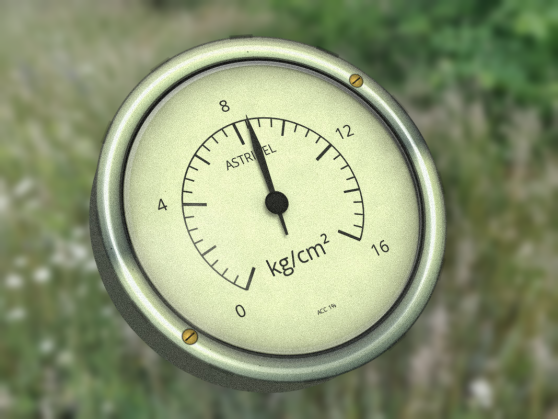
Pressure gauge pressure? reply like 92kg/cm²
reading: 8.5kg/cm²
